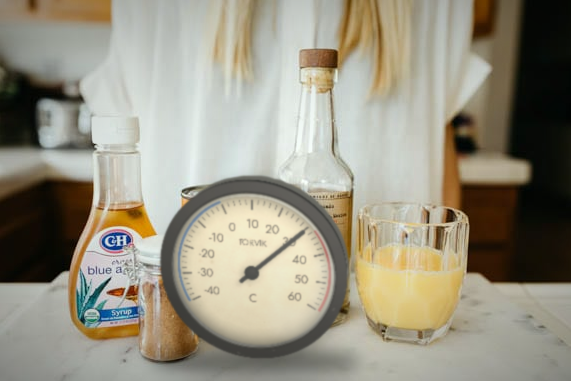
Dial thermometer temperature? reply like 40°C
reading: 30°C
